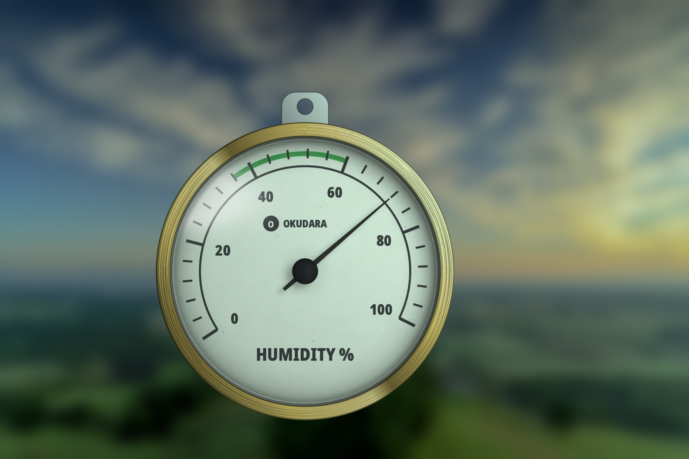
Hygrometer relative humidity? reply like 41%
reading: 72%
